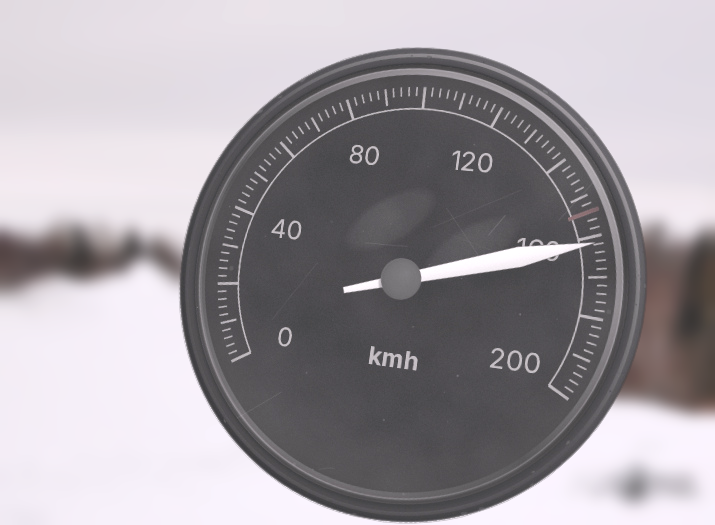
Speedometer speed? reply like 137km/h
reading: 162km/h
